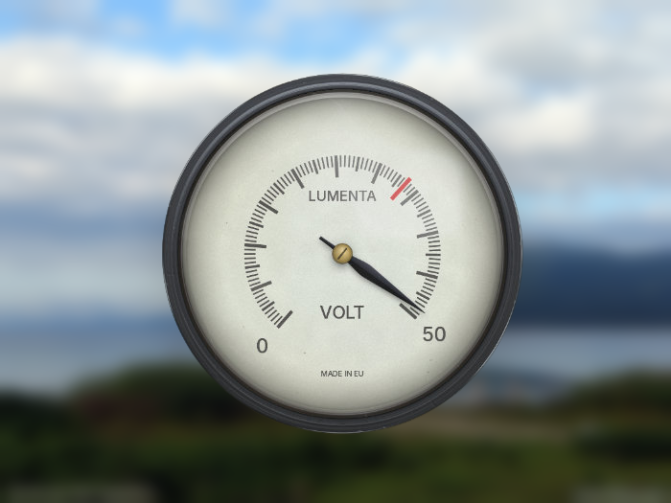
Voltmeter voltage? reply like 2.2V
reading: 49V
